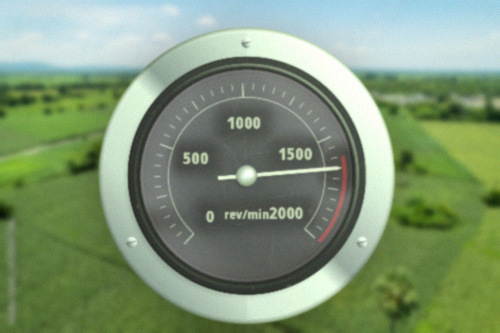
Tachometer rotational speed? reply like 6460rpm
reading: 1650rpm
